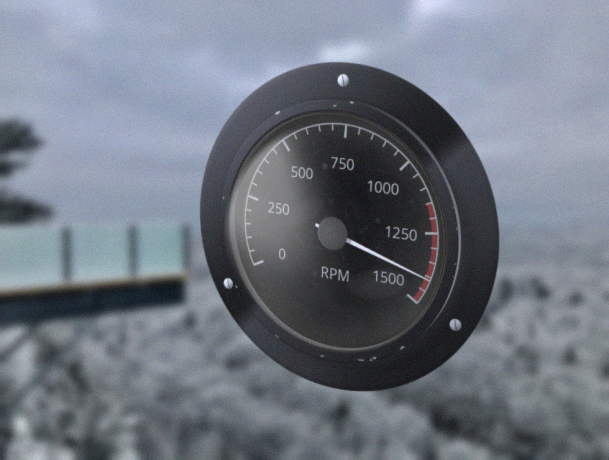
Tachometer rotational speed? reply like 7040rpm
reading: 1400rpm
